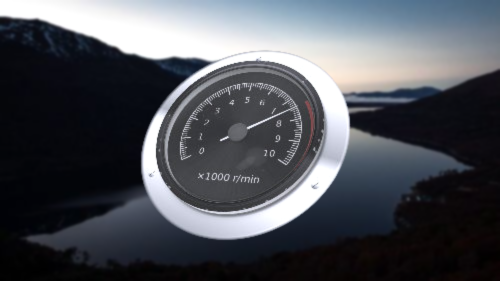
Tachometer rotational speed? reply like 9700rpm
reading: 7500rpm
